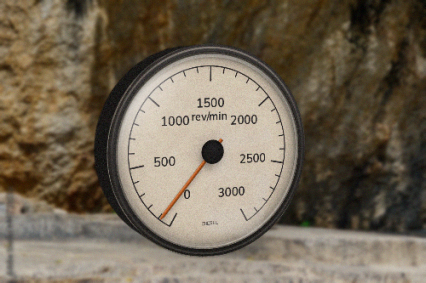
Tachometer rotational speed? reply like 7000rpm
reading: 100rpm
